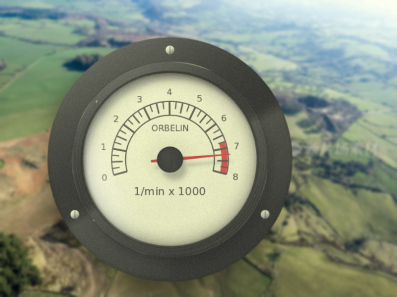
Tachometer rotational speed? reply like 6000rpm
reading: 7250rpm
